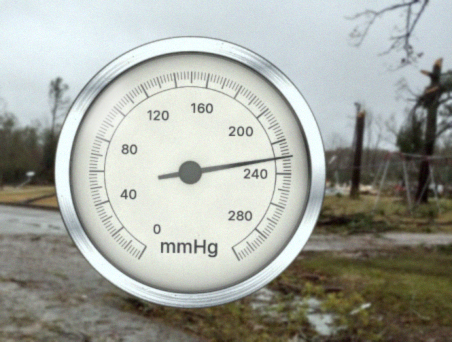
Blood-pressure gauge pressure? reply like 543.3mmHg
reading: 230mmHg
